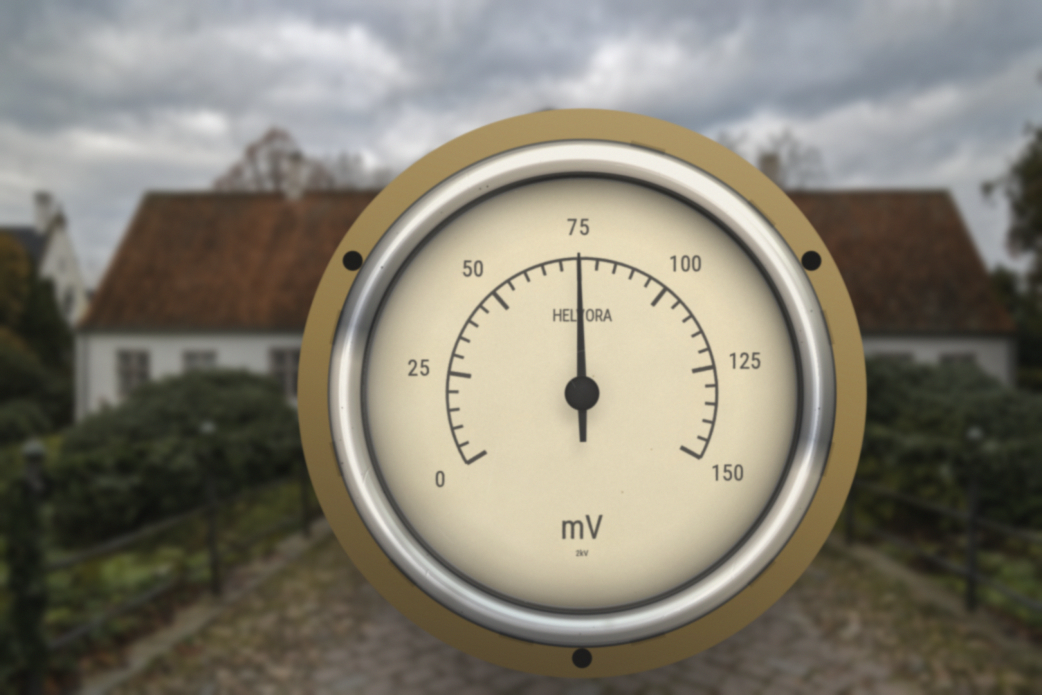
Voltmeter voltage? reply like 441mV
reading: 75mV
